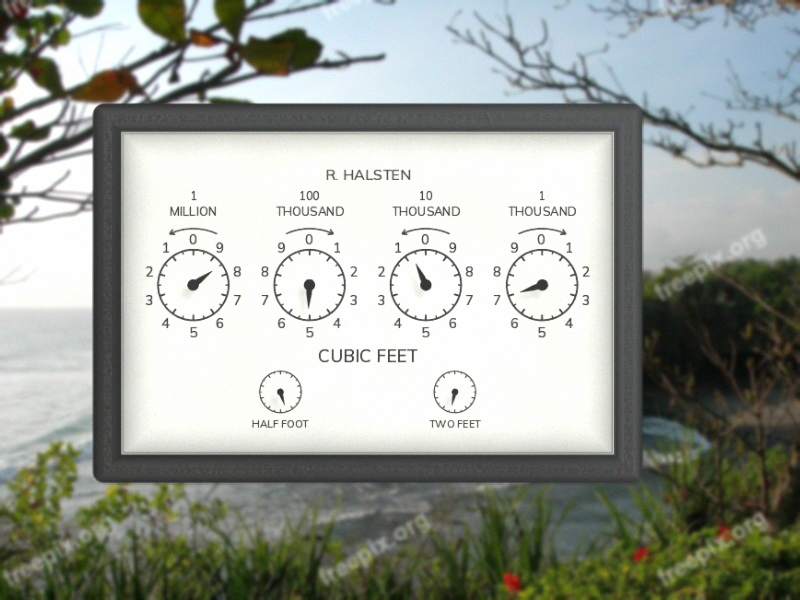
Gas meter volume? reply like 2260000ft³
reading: 850700ft³
